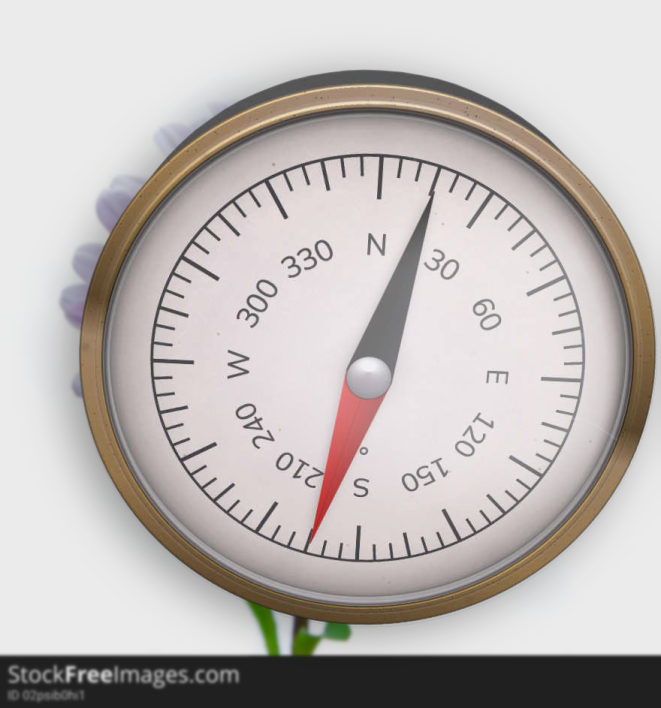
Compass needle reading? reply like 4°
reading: 195°
